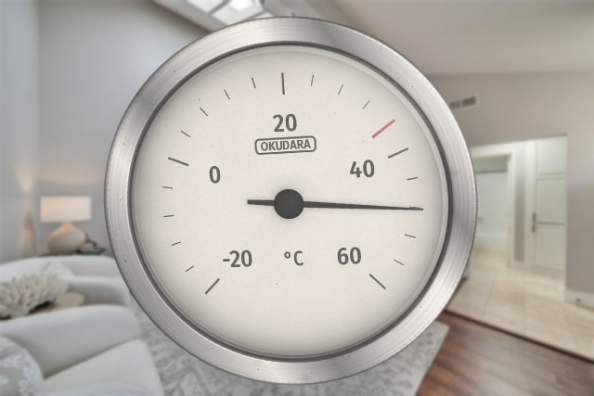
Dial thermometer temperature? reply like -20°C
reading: 48°C
